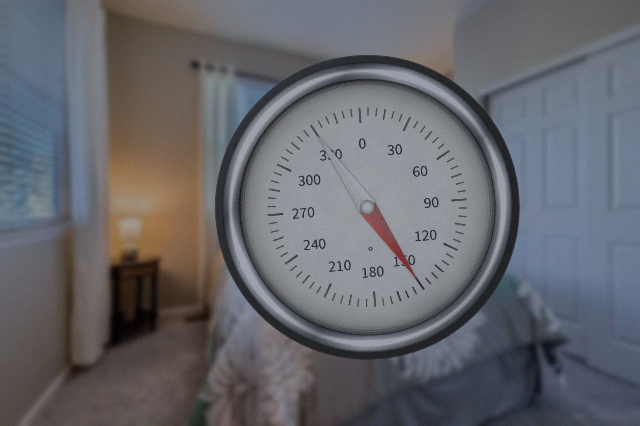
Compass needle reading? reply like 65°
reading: 150°
